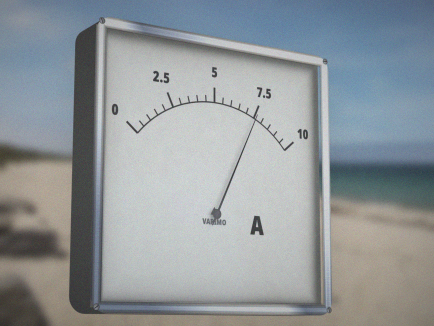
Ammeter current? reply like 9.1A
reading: 7.5A
